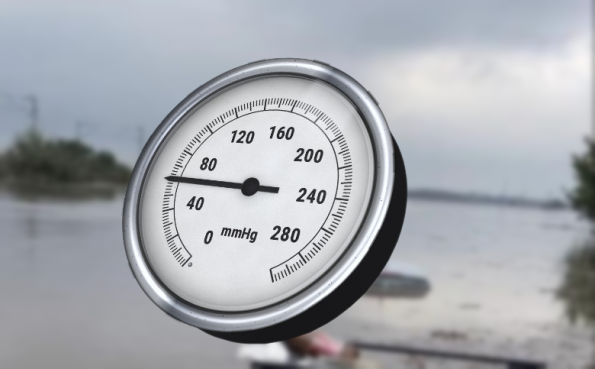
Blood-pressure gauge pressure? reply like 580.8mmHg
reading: 60mmHg
